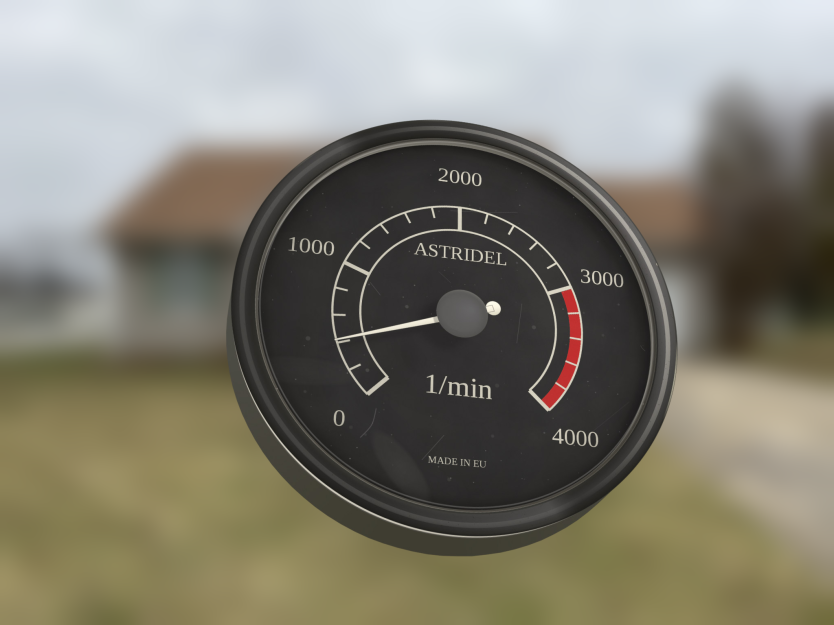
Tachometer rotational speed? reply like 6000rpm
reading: 400rpm
